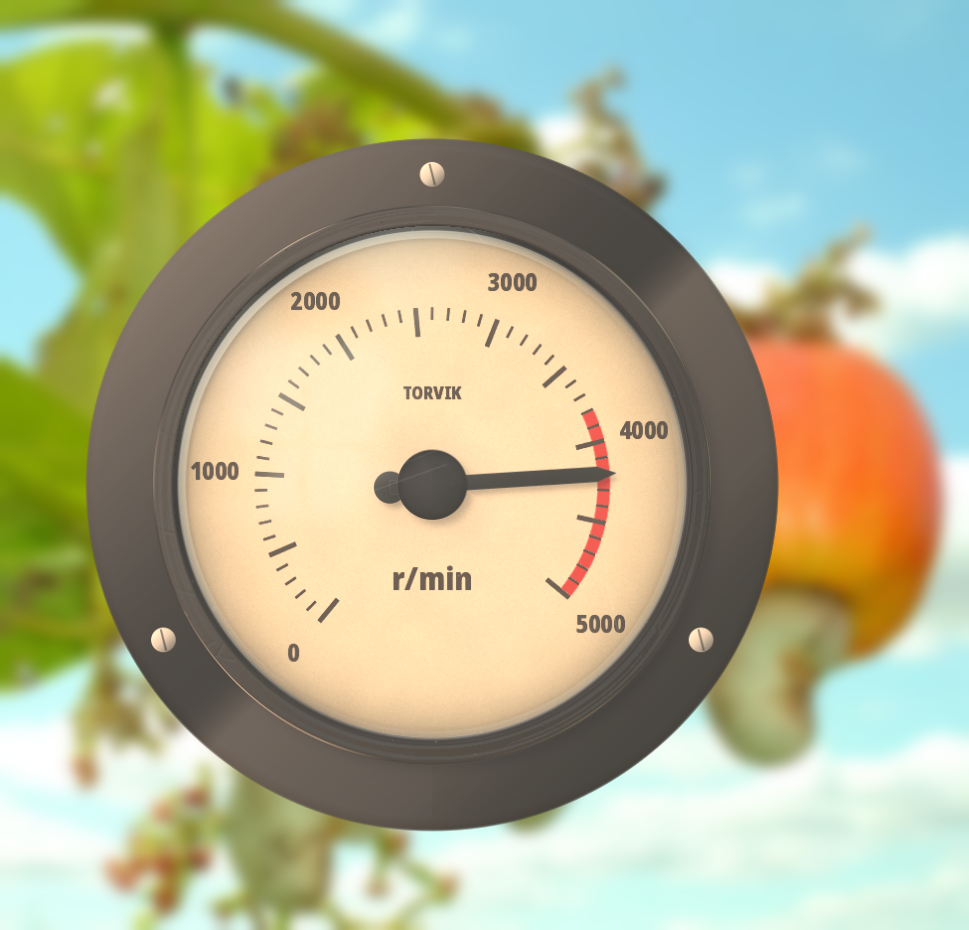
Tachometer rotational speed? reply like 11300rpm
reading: 4200rpm
